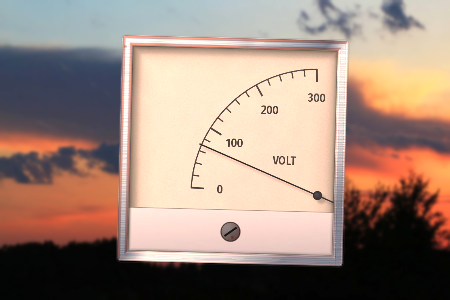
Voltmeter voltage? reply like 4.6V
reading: 70V
